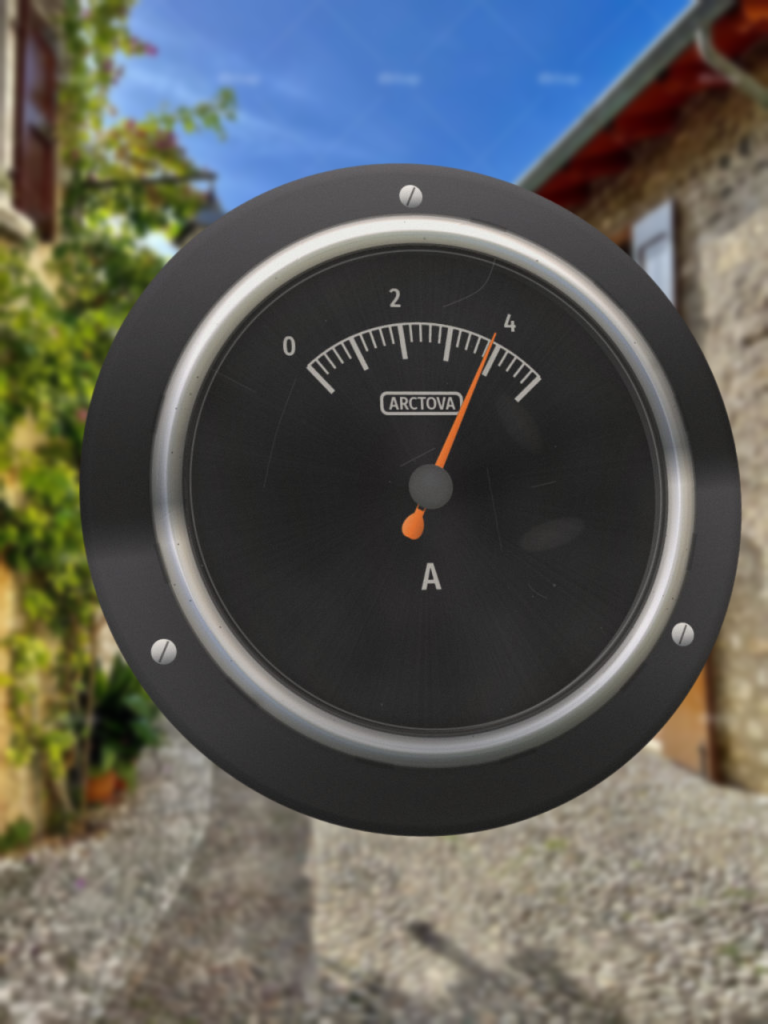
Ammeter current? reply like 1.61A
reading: 3.8A
